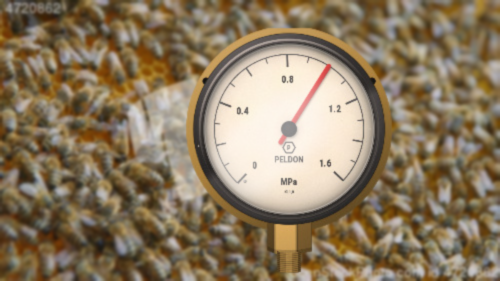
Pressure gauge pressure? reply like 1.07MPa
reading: 1MPa
